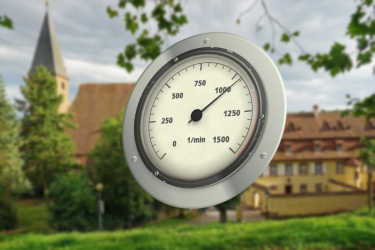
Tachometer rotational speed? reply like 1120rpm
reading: 1050rpm
